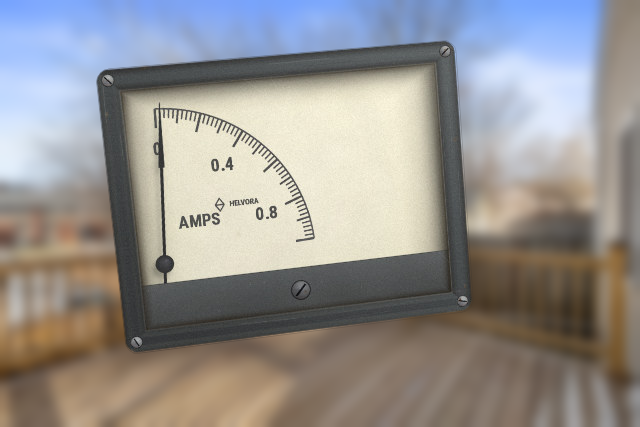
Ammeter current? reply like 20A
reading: 0.02A
